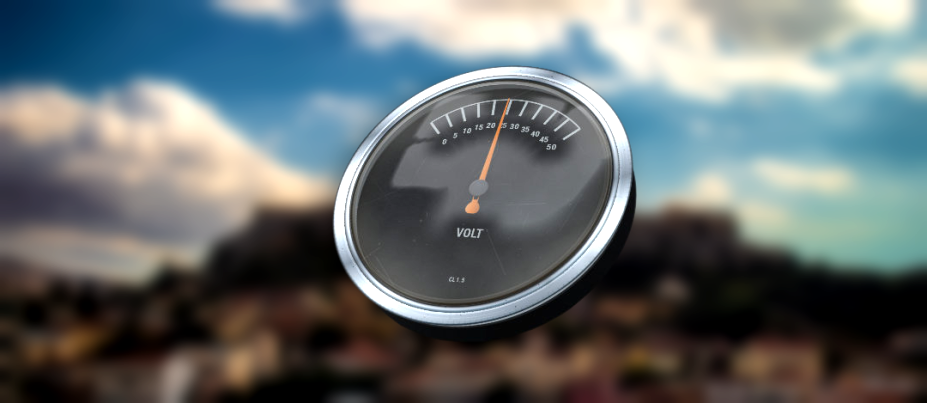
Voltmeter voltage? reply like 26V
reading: 25V
